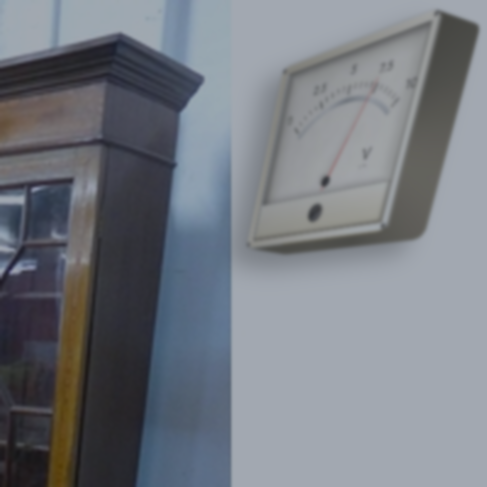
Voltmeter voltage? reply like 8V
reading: 7.5V
